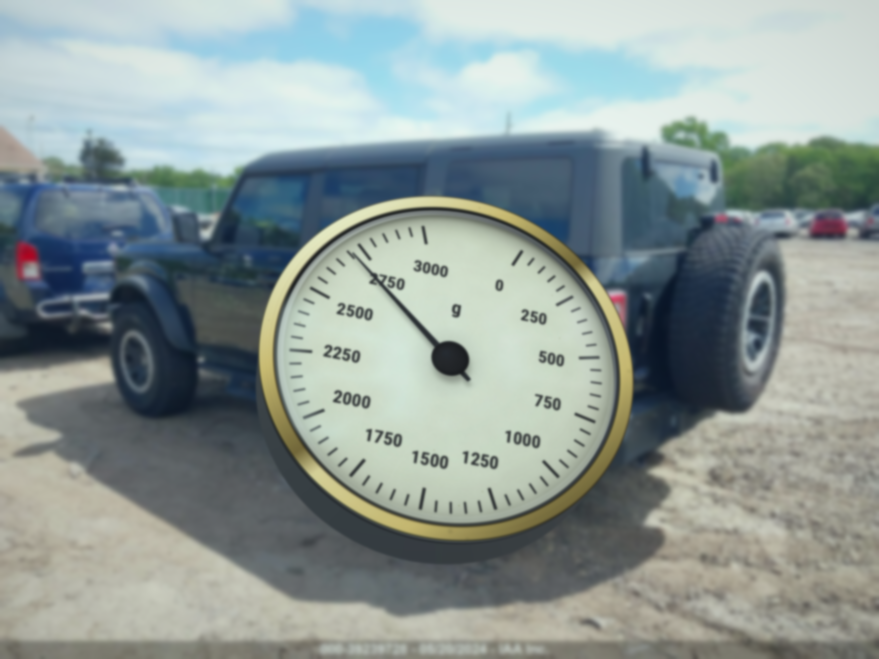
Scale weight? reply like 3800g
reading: 2700g
